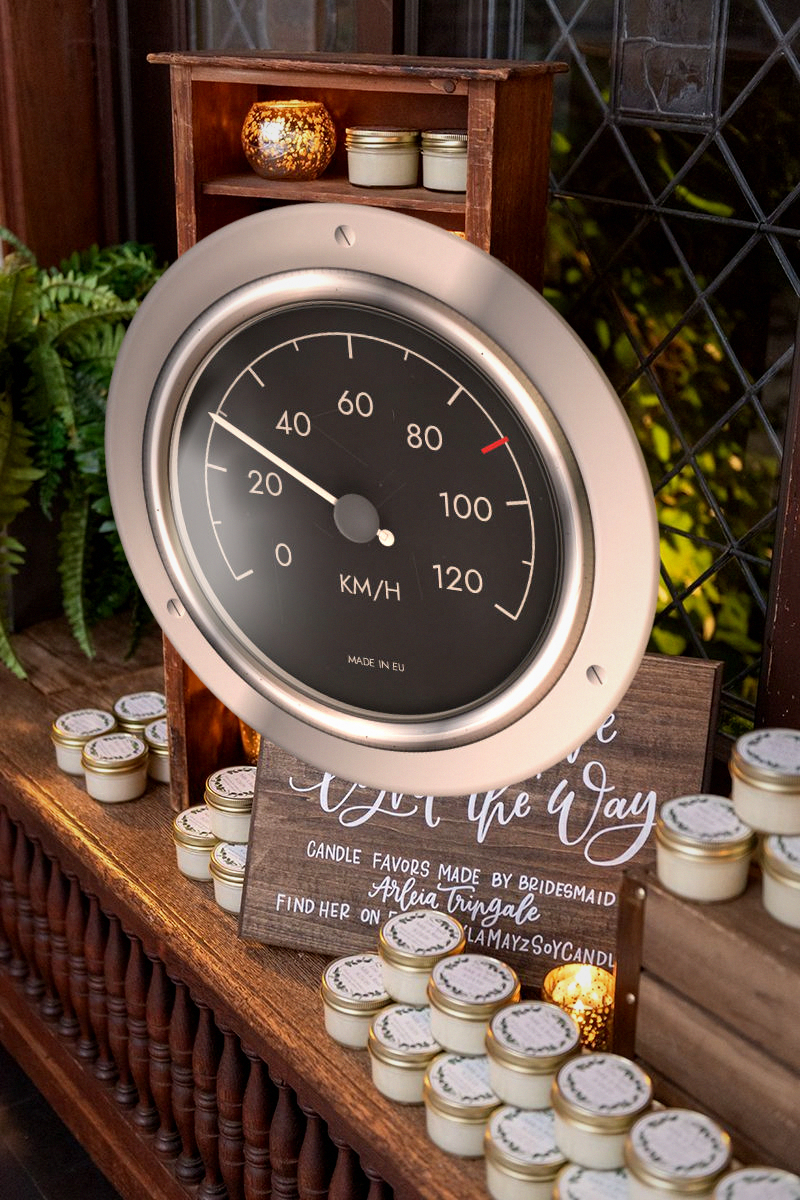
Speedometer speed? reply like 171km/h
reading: 30km/h
